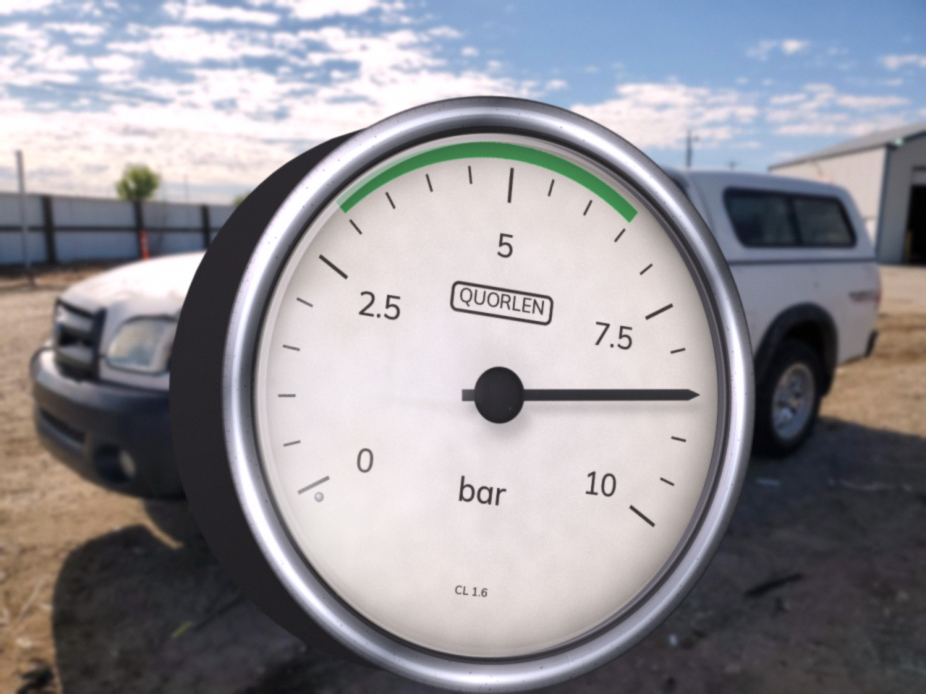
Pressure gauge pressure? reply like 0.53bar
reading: 8.5bar
